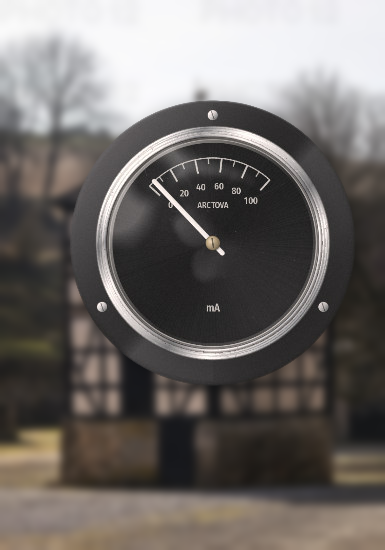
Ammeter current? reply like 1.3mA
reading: 5mA
